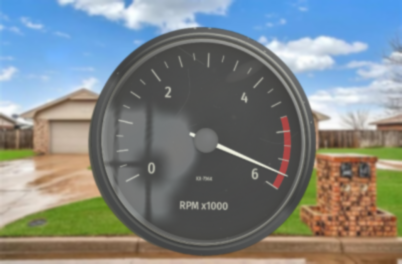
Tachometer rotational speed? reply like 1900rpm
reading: 5750rpm
